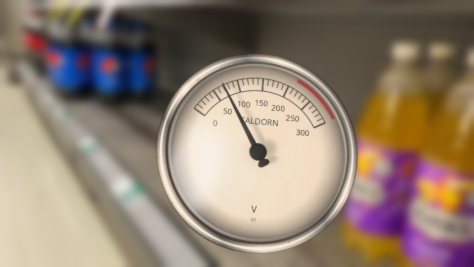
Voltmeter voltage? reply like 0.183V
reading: 70V
